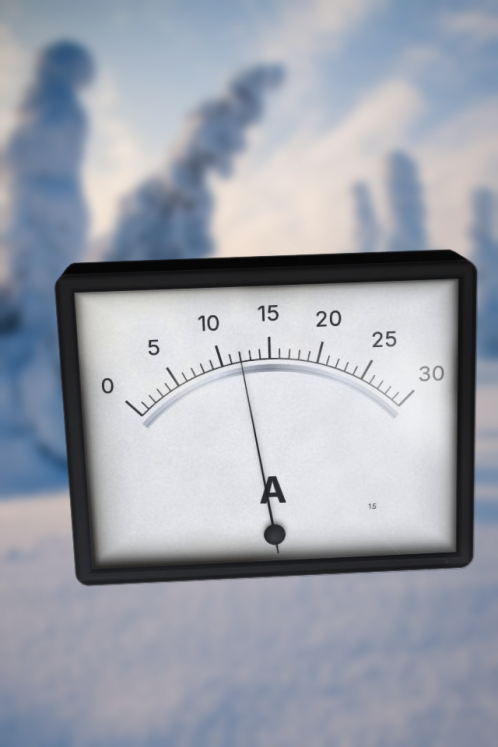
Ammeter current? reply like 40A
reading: 12A
